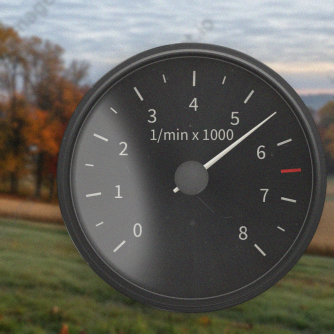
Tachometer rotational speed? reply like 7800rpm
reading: 5500rpm
